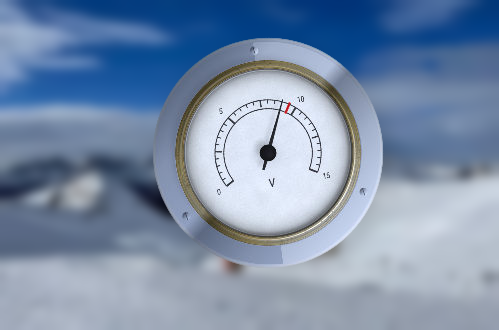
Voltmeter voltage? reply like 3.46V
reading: 9V
